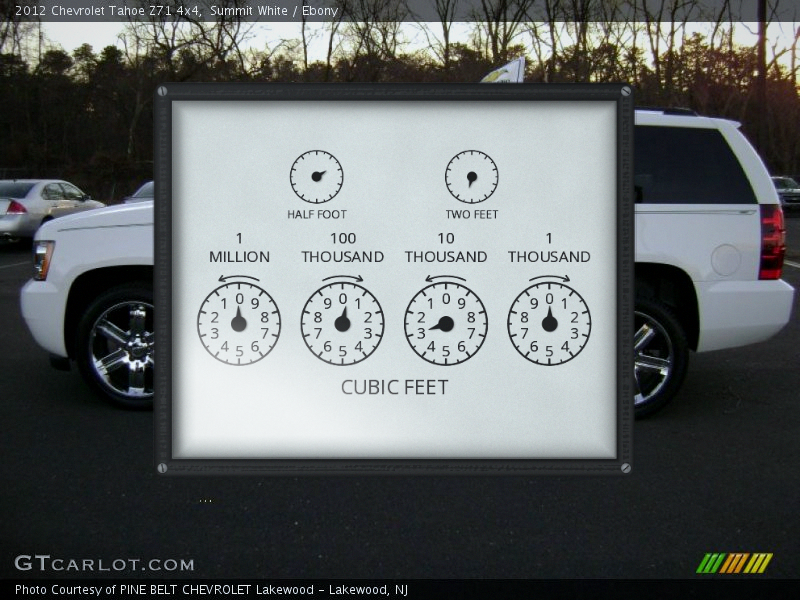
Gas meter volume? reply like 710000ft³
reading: 3000ft³
